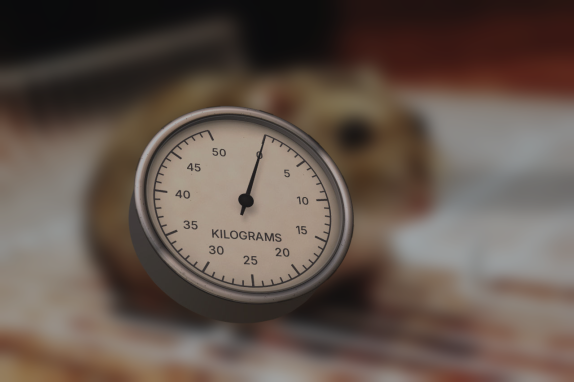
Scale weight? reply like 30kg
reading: 0kg
